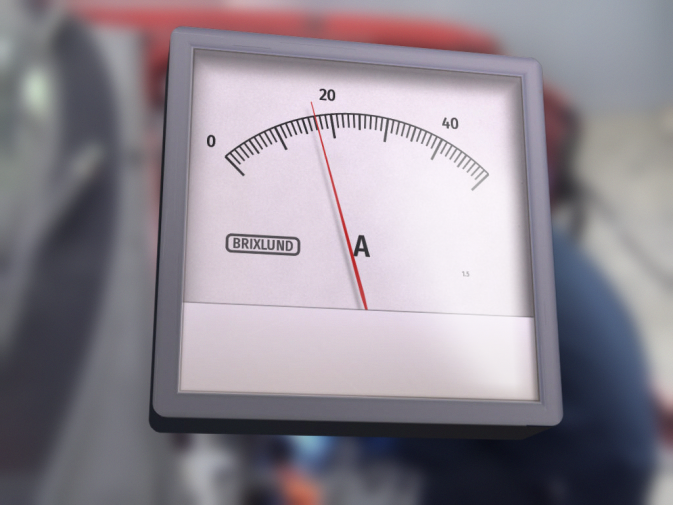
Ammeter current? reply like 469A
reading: 17A
